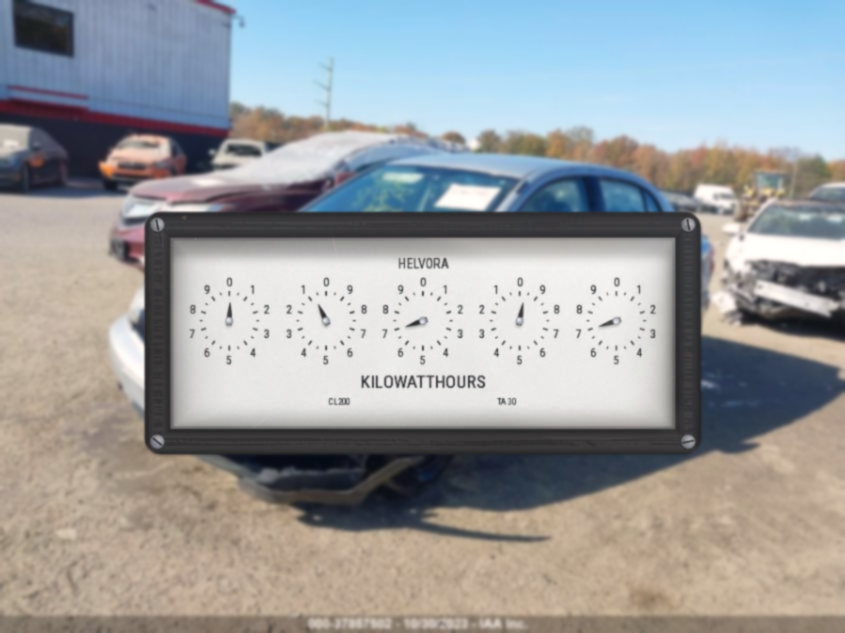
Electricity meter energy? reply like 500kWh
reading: 697kWh
